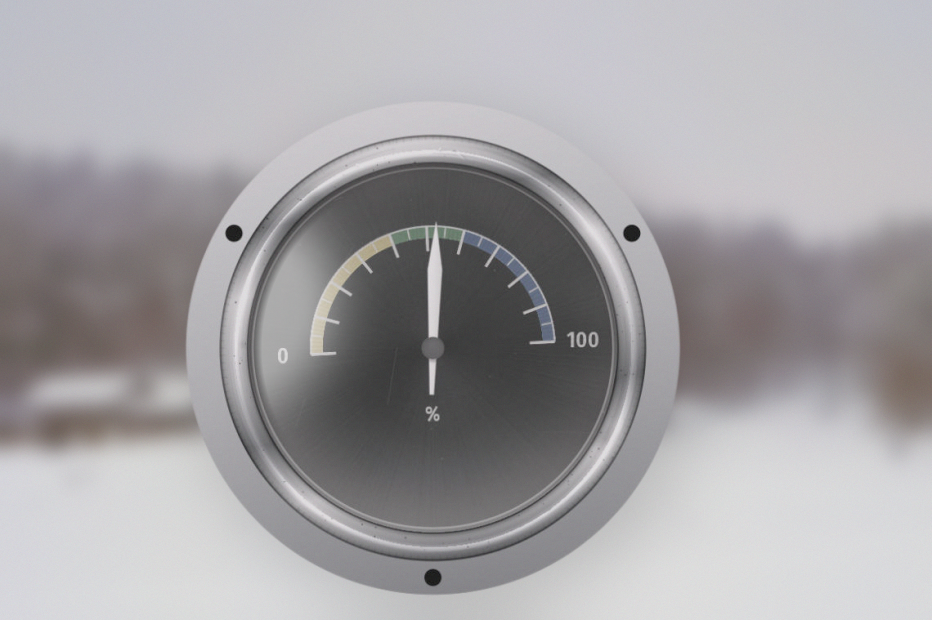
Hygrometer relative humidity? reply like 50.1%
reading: 52.5%
